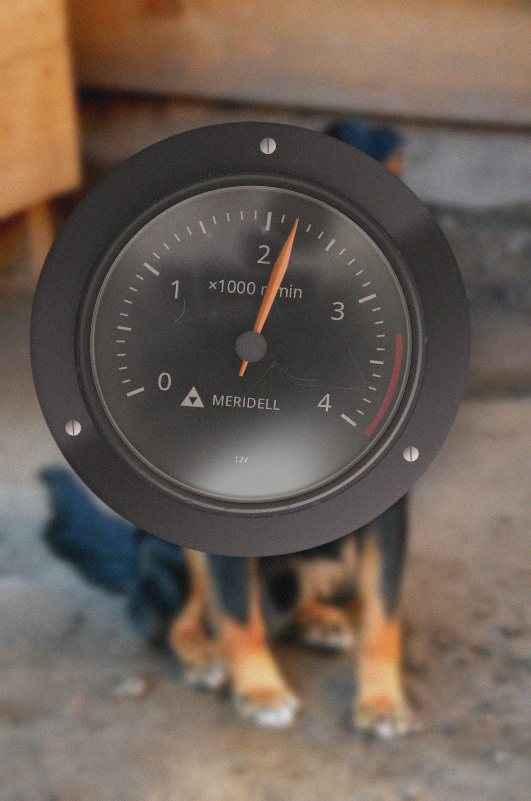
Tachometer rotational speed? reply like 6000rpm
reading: 2200rpm
